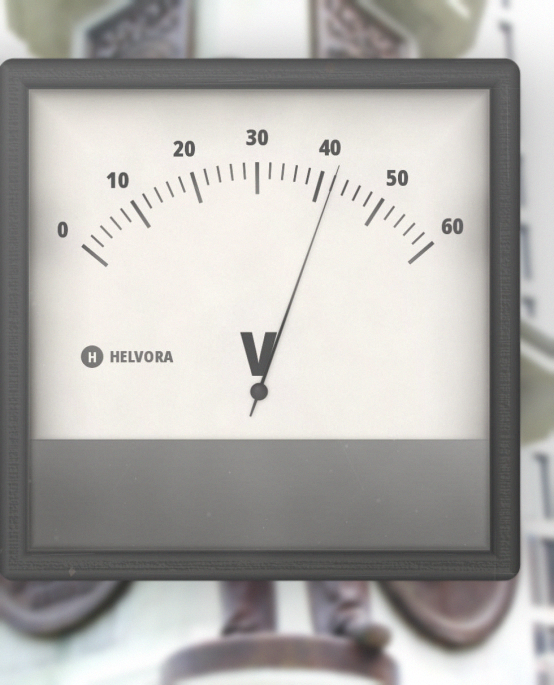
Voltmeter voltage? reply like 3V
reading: 42V
